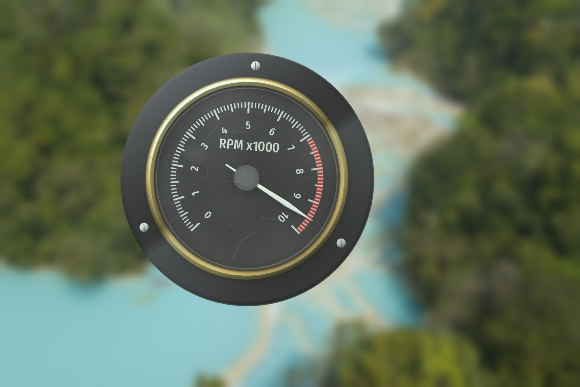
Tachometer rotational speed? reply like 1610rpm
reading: 9500rpm
